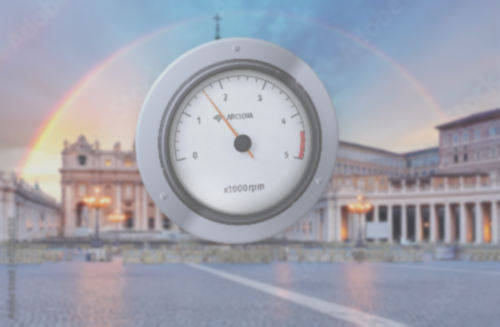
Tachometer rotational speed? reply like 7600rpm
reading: 1600rpm
